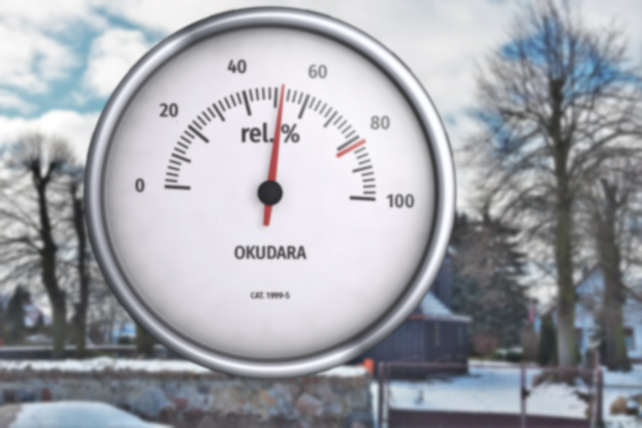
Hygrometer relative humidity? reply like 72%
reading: 52%
